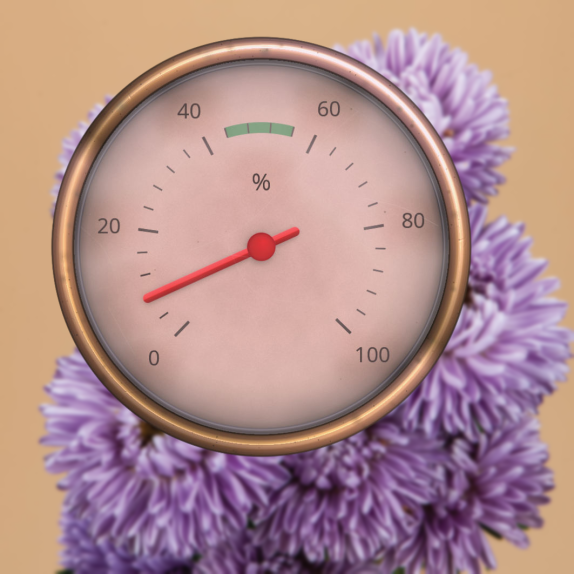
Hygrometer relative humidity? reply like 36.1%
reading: 8%
